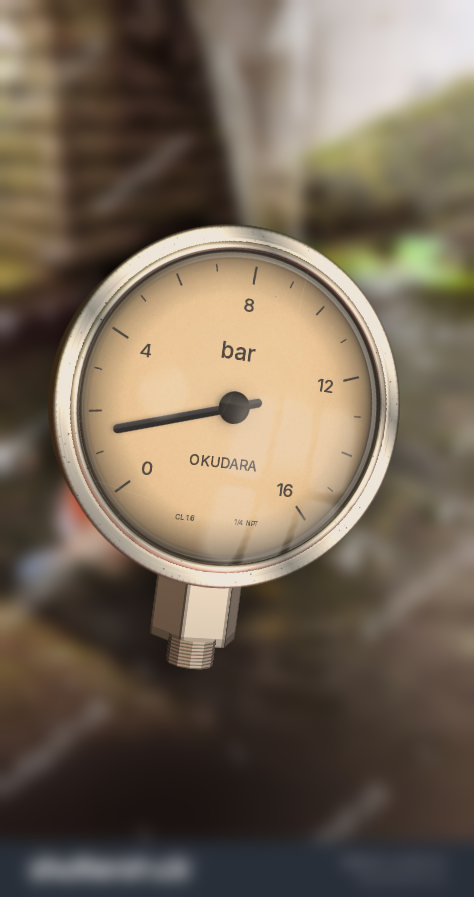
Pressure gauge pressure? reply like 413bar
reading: 1.5bar
